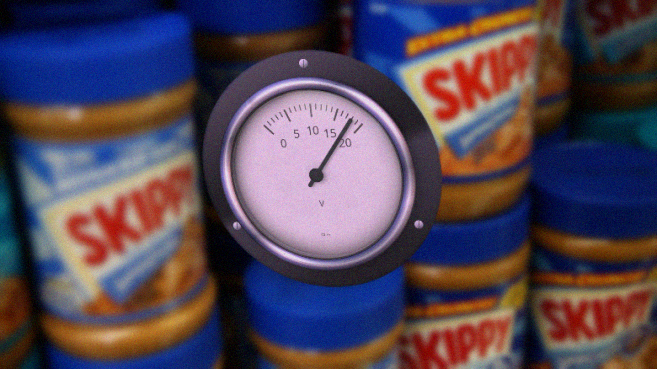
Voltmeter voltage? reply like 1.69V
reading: 18V
